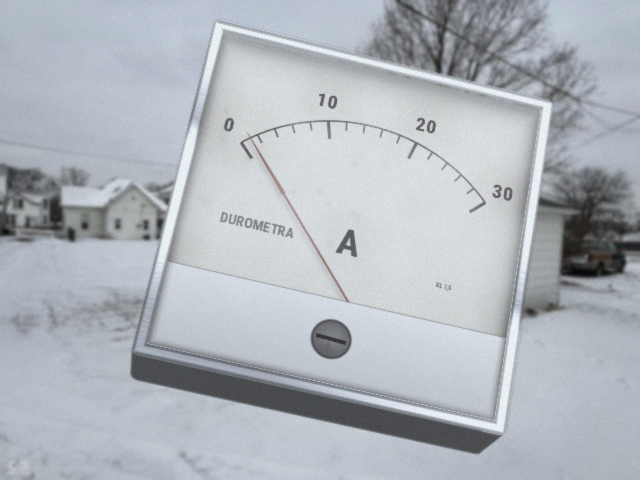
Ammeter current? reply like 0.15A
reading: 1A
